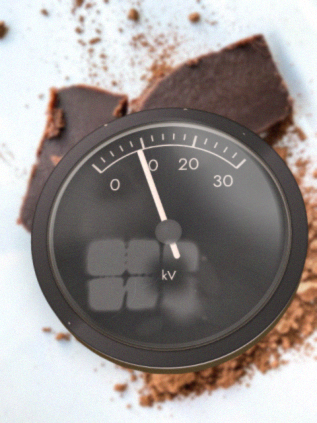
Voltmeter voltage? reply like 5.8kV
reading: 9kV
